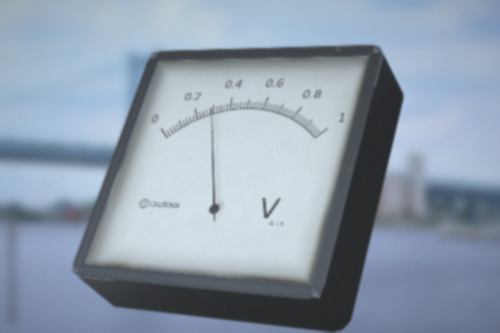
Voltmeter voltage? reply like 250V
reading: 0.3V
